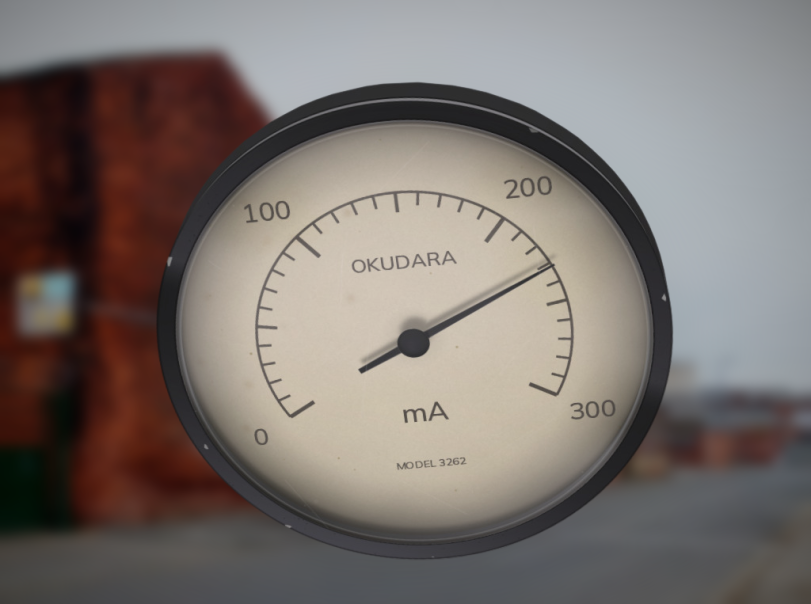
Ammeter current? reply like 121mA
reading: 230mA
